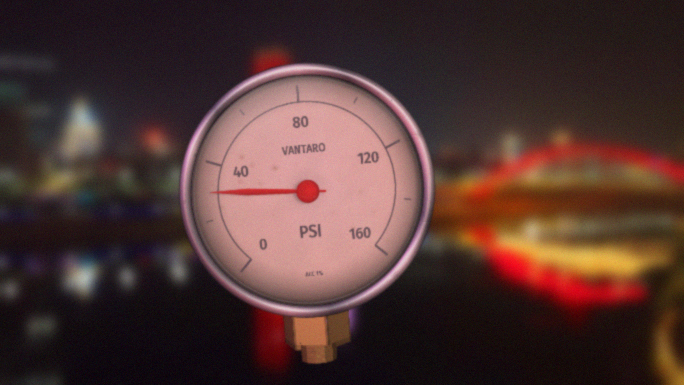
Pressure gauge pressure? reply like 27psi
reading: 30psi
